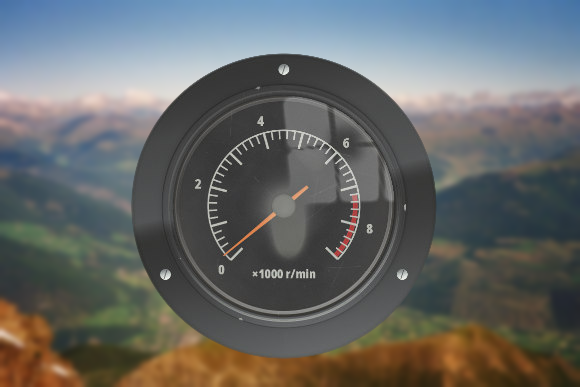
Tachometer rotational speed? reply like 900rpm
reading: 200rpm
